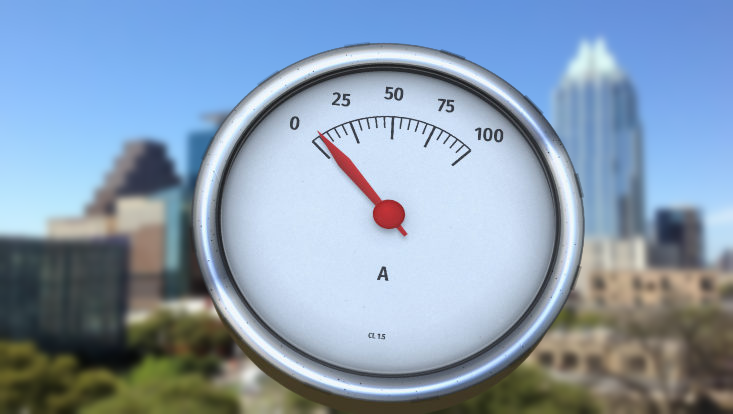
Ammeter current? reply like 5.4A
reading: 5A
